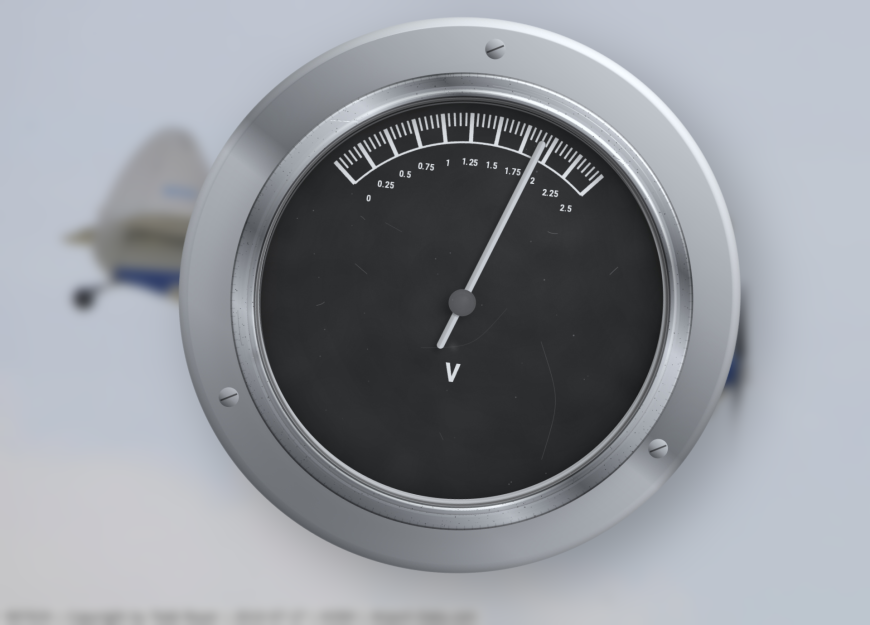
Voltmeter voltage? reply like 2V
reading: 1.9V
